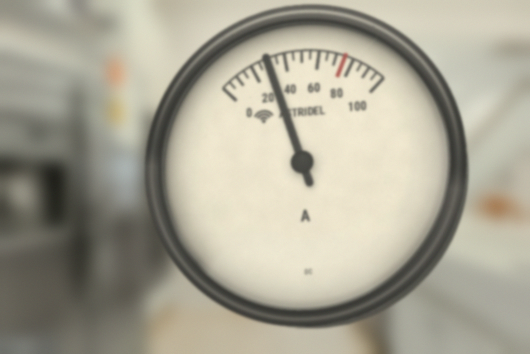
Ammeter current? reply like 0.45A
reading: 30A
